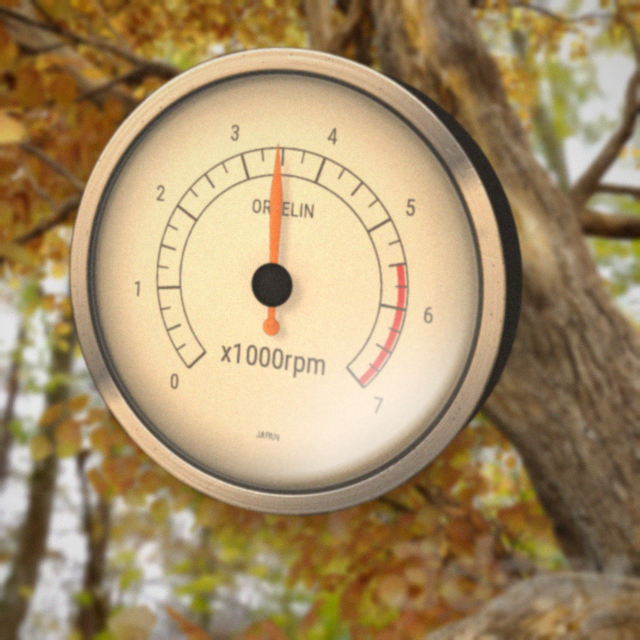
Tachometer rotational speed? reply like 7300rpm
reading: 3500rpm
